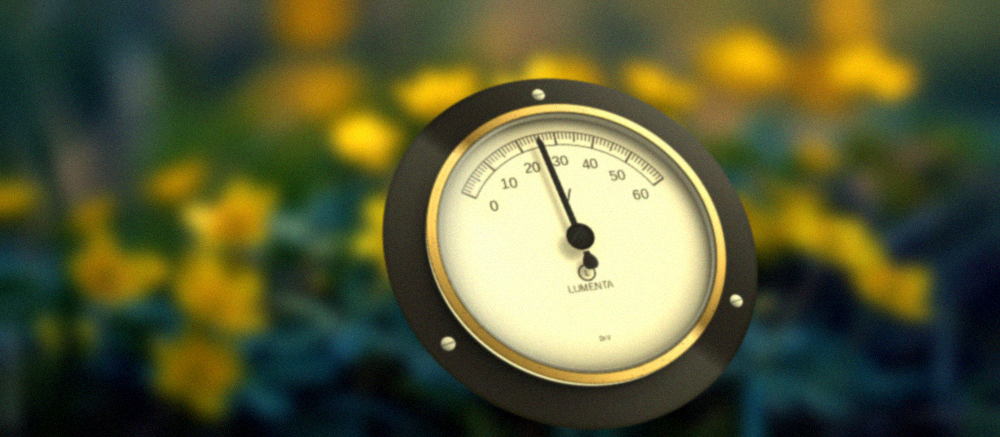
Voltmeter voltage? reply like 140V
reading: 25V
